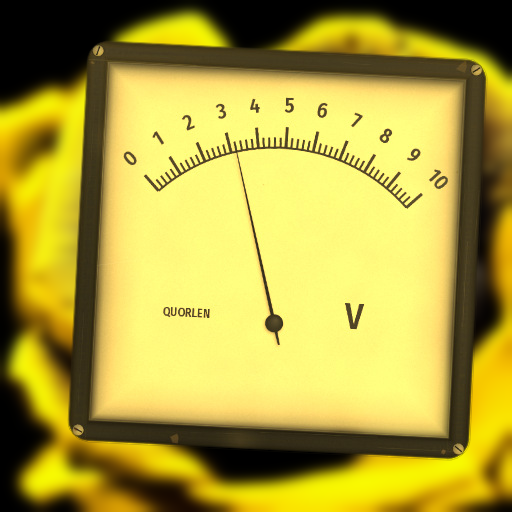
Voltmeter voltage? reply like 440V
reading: 3.2V
